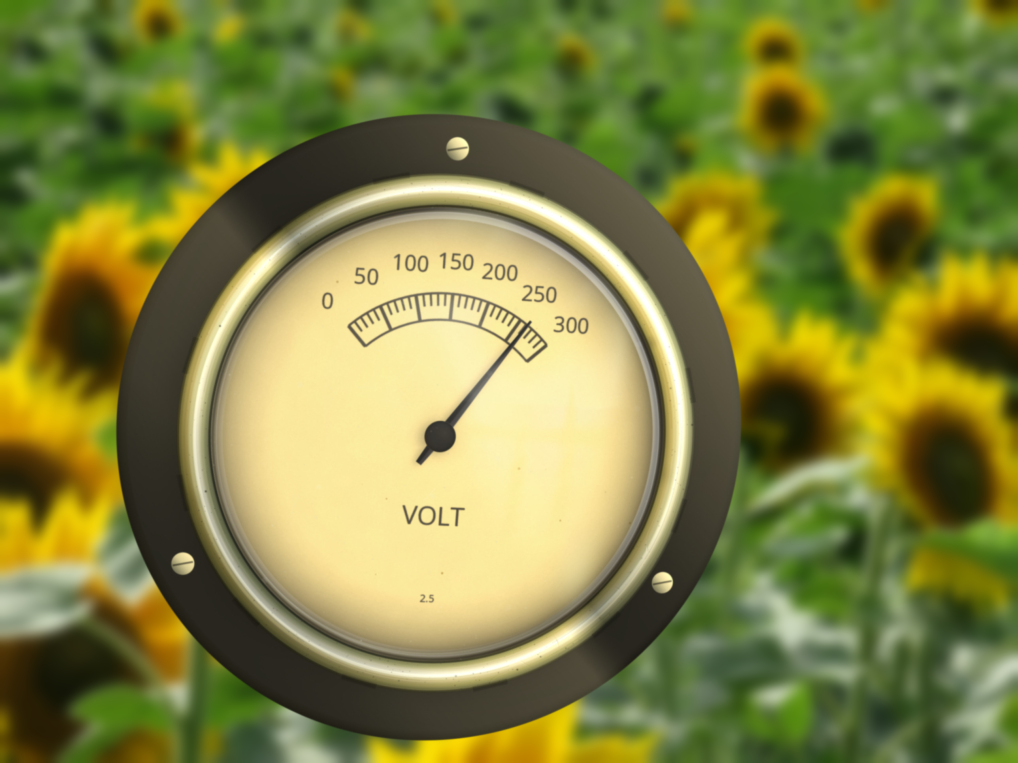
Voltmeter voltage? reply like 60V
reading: 260V
